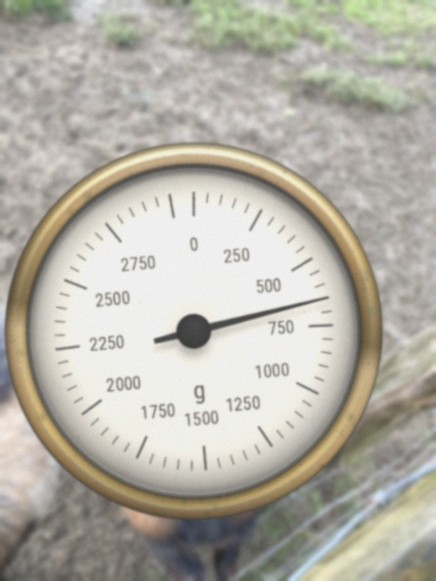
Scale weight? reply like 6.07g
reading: 650g
